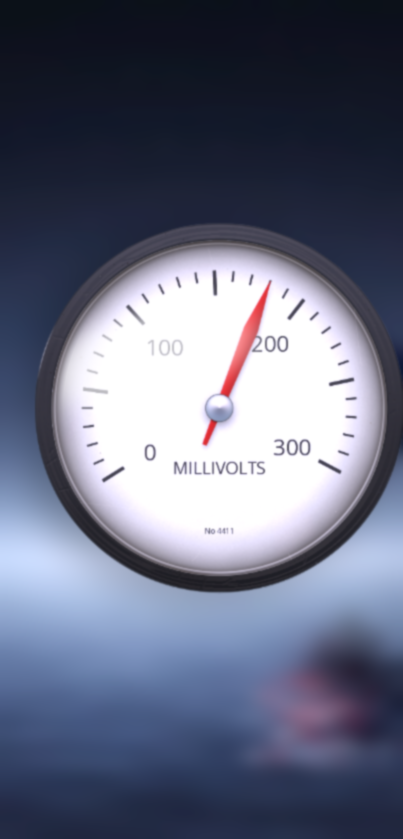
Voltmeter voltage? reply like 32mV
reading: 180mV
